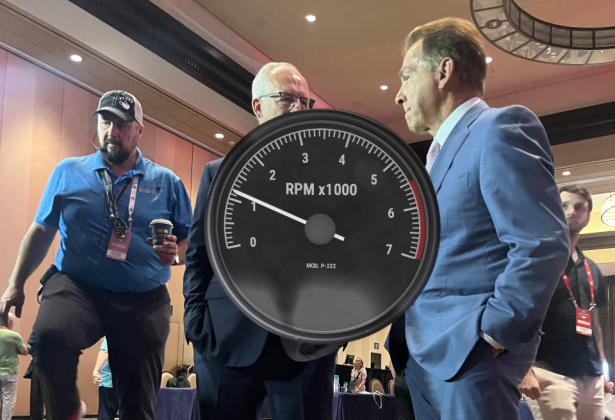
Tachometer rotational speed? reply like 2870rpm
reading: 1200rpm
